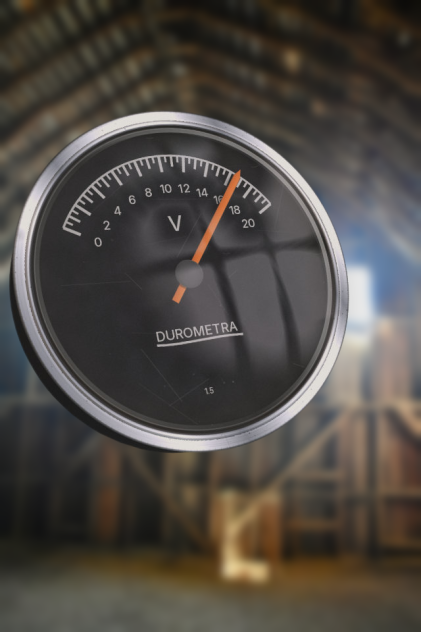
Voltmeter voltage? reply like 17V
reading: 16.5V
